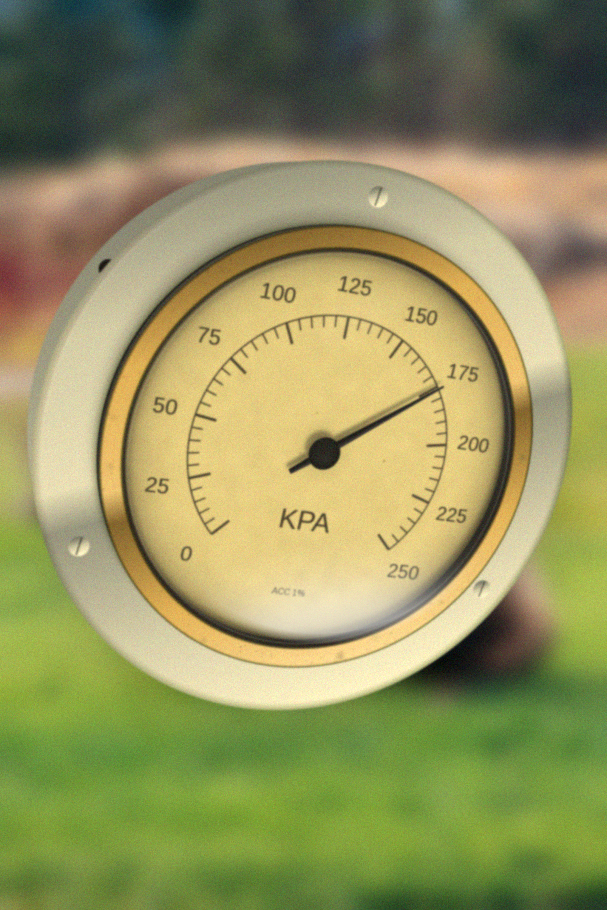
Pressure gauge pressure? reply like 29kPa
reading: 175kPa
